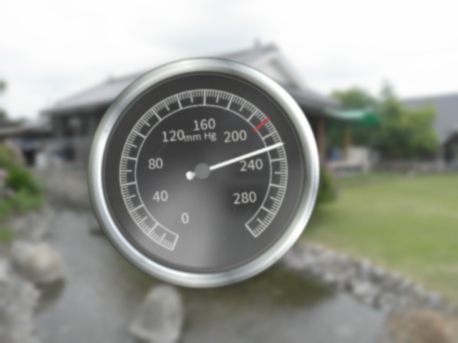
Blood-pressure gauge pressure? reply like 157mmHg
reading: 230mmHg
